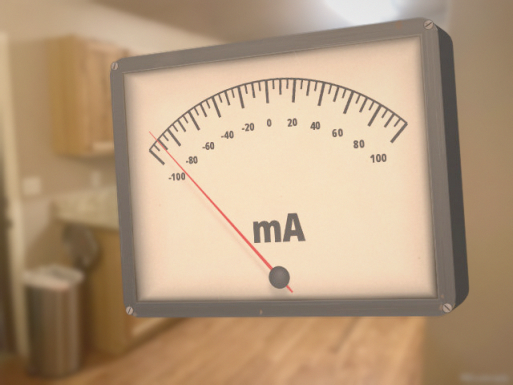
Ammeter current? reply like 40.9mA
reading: -90mA
